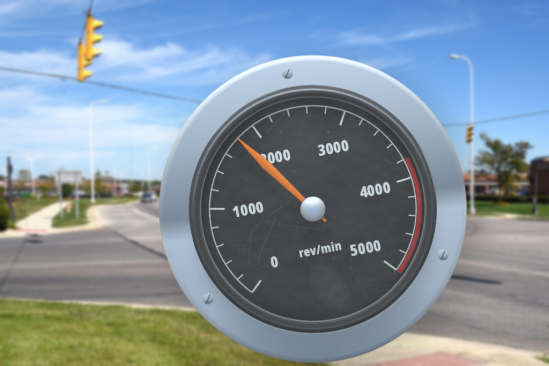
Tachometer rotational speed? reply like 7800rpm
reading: 1800rpm
